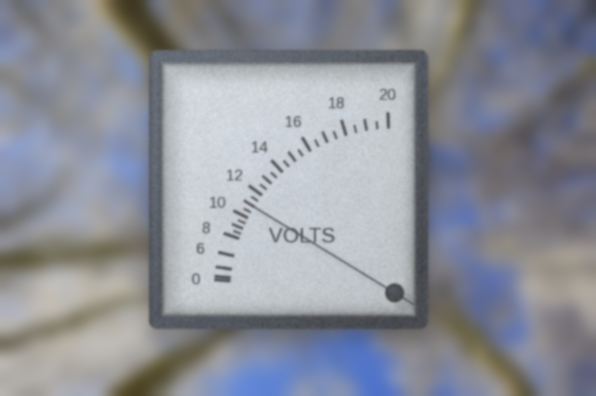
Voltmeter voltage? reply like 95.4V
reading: 11V
